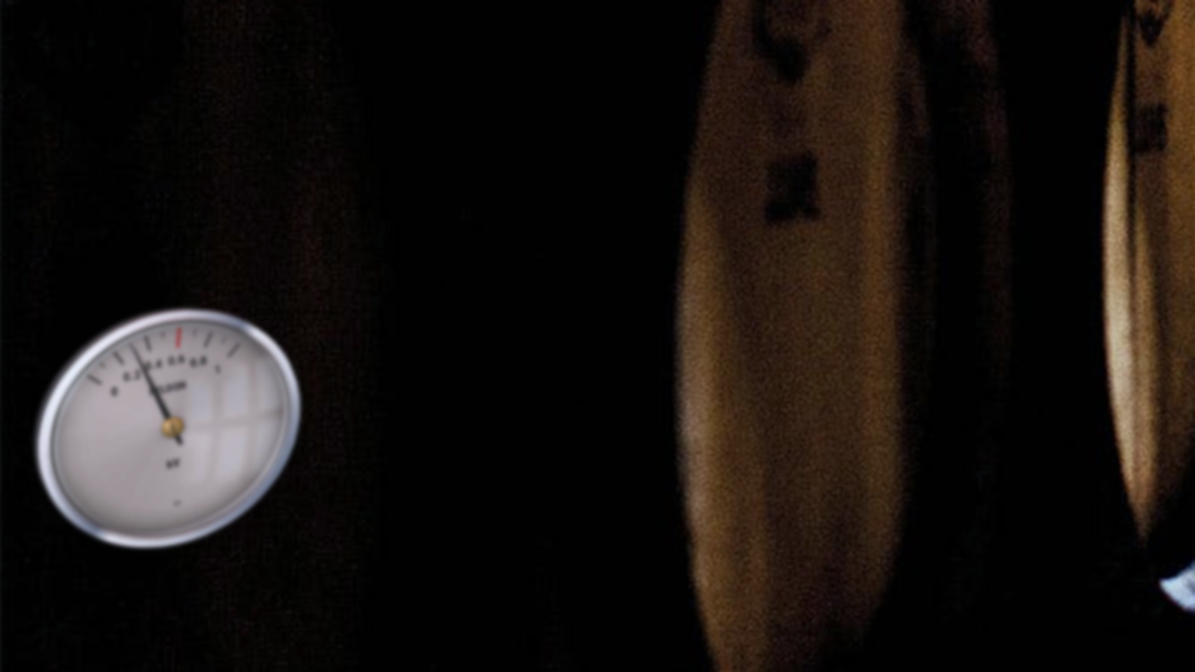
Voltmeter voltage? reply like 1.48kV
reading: 0.3kV
